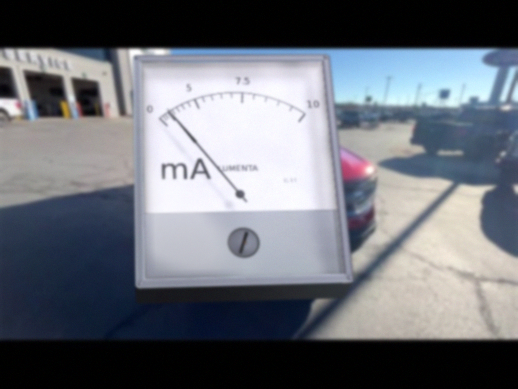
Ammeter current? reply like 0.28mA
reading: 2.5mA
